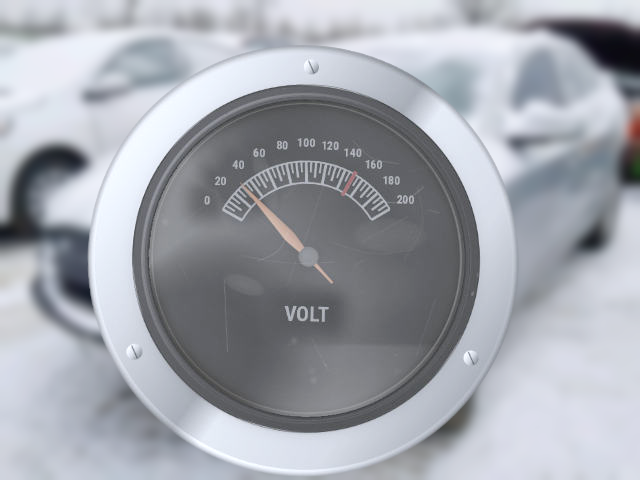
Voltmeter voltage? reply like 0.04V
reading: 30V
